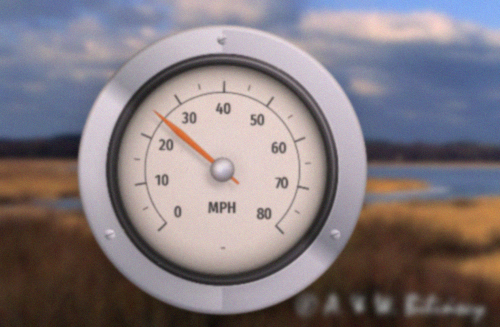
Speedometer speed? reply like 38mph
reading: 25mph
